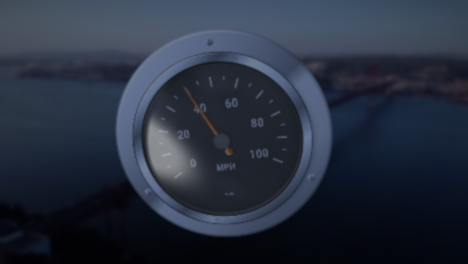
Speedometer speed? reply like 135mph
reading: 40mph
